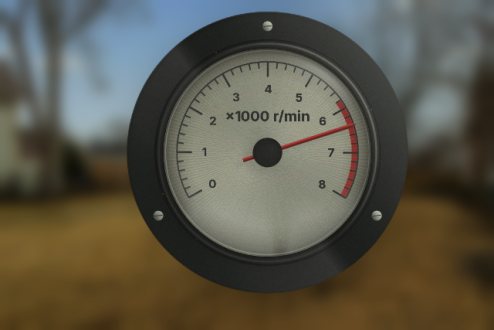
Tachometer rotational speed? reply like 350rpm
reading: 6400rpm
